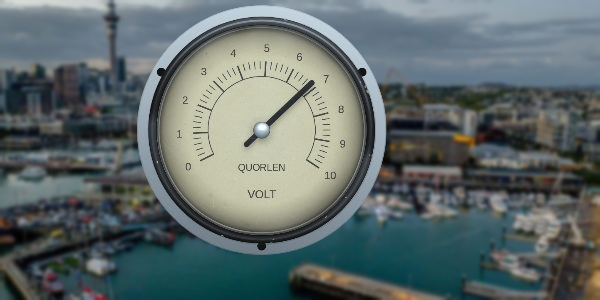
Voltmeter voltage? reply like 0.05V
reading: 6.8V
